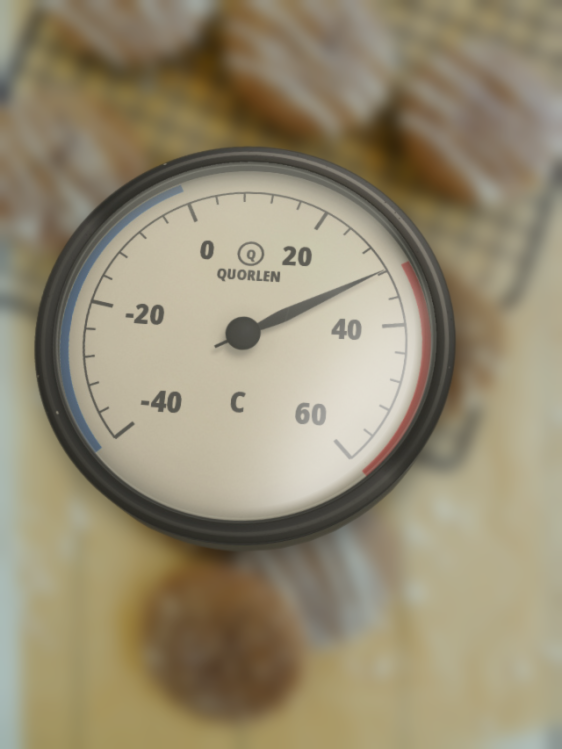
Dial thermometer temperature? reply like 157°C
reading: 32°C
